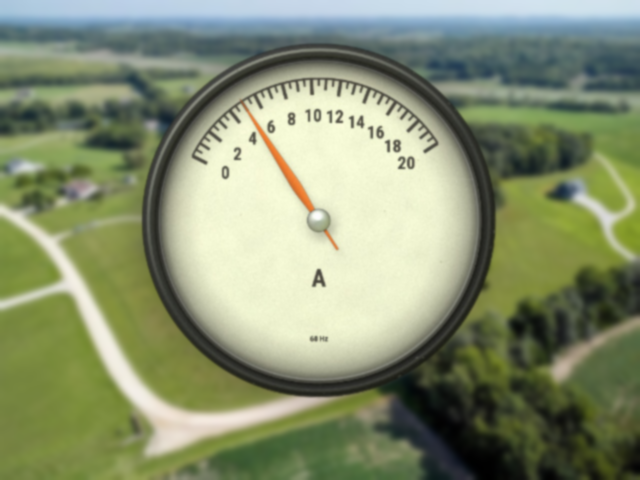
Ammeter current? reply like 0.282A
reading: 5A
